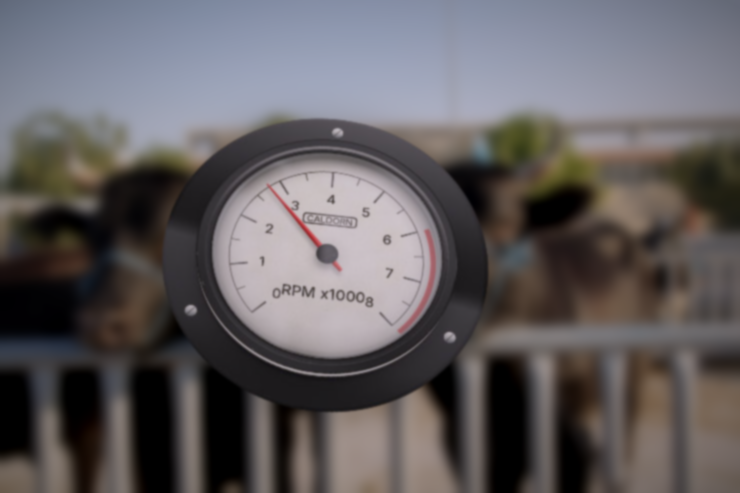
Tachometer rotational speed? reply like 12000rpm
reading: 2750rpm
